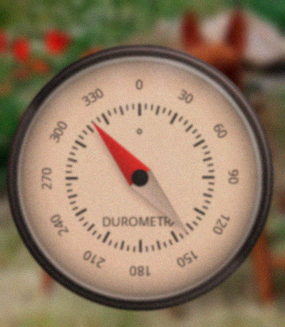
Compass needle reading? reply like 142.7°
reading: 320°
